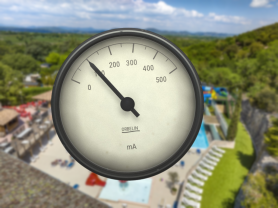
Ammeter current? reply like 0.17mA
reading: 100mA
